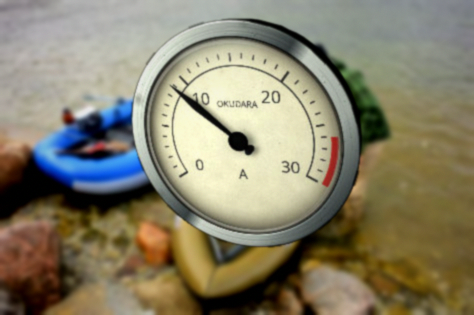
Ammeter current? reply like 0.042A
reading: 9A
